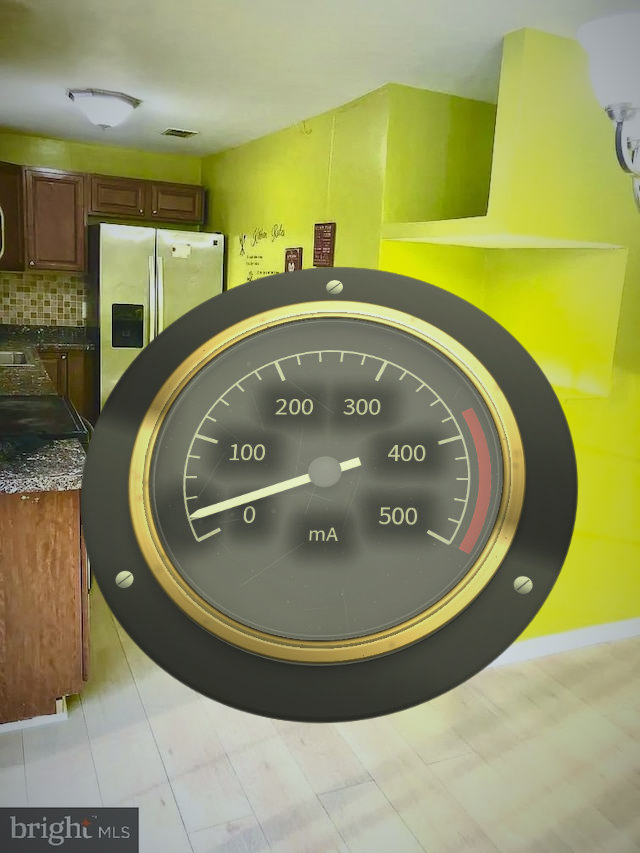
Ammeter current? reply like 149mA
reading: 20mA
